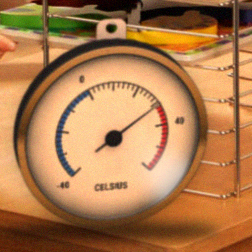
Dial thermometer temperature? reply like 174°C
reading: 30°C
